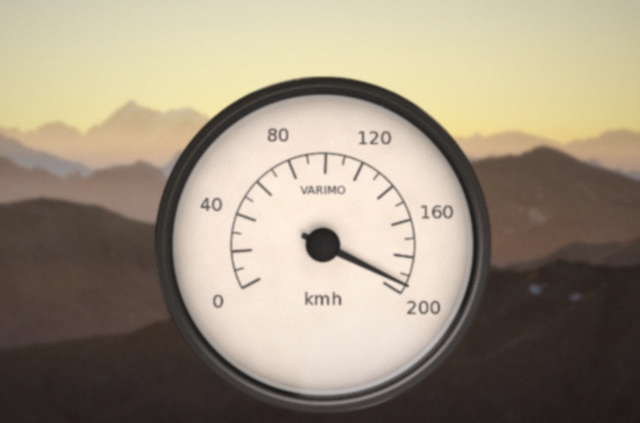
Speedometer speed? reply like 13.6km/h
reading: 195km/h
